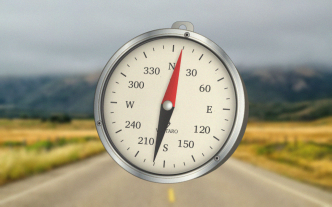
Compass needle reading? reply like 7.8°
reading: 10°
